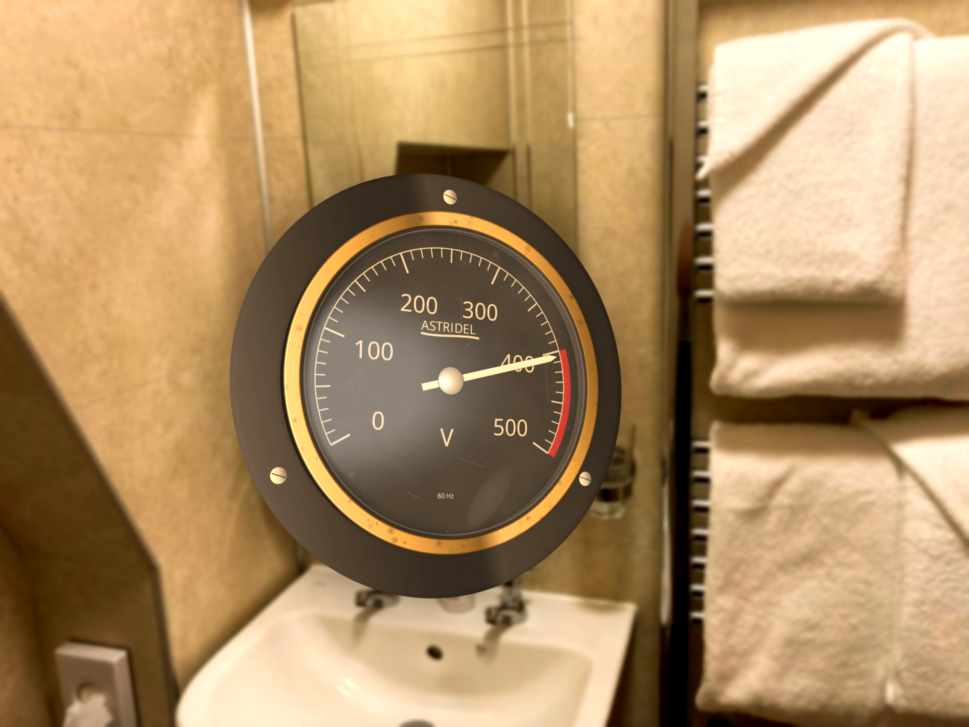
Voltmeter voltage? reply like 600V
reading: 405V
